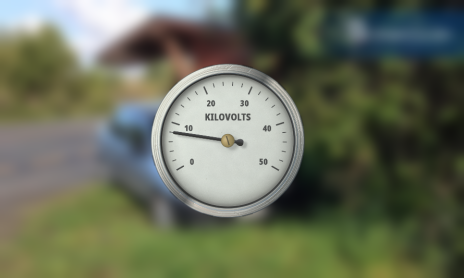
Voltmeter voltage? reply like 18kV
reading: 8kV
